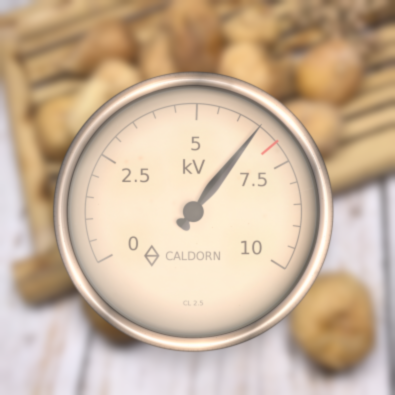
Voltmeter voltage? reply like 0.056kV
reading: 6.5kV
